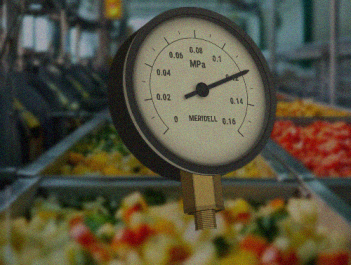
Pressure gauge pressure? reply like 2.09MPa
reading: 0.12MPa
